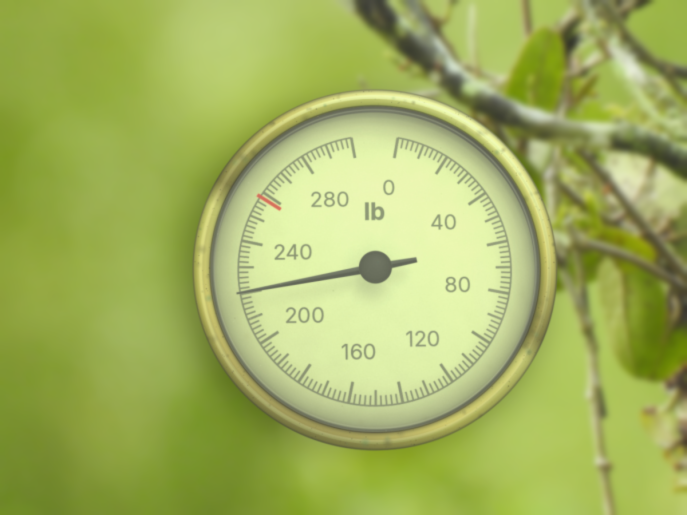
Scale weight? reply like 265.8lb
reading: 220lb
